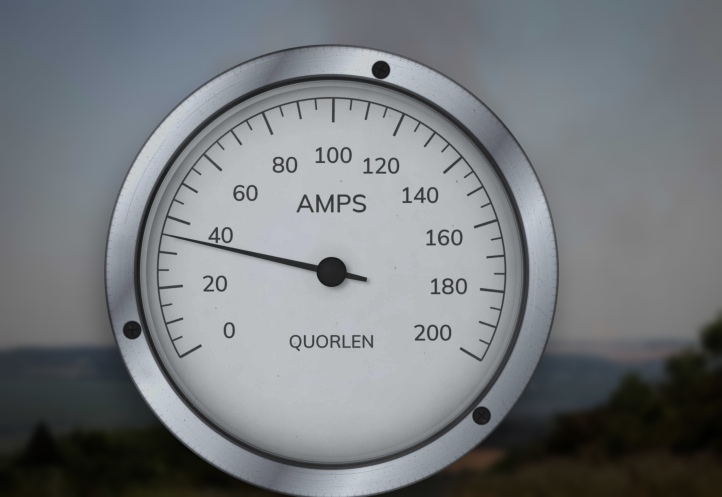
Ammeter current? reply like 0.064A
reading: 35A
